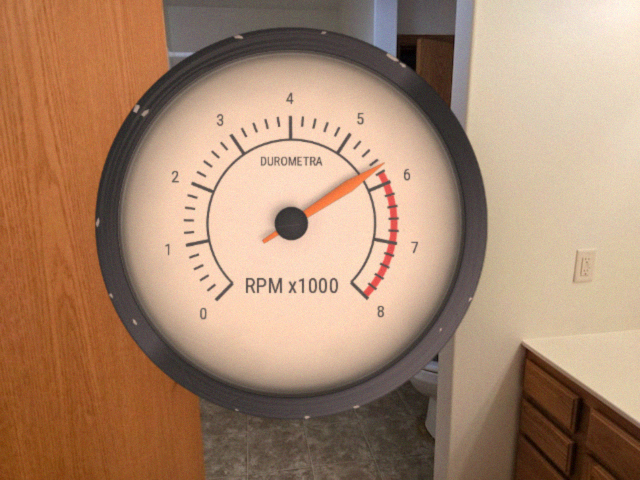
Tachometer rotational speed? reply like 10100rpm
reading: 5700rpm
